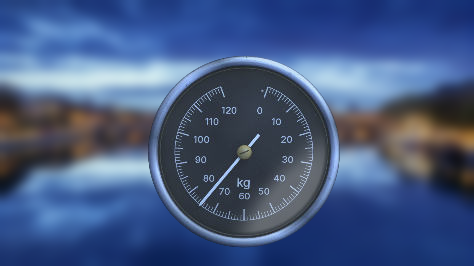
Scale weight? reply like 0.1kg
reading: 75kg
